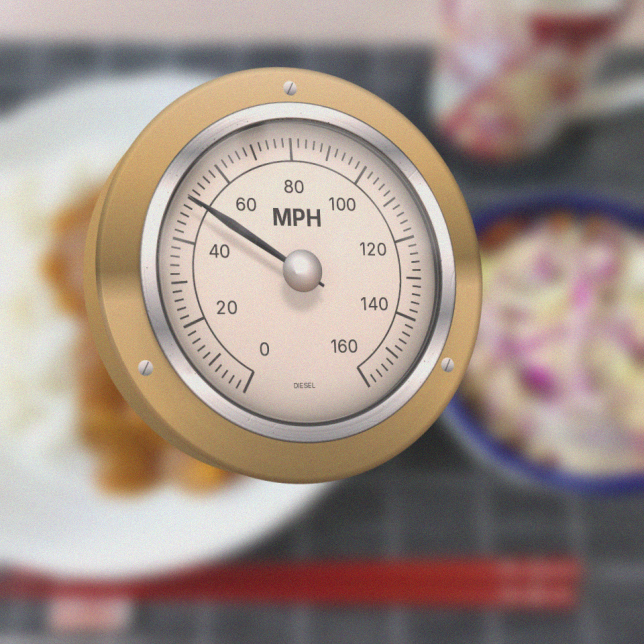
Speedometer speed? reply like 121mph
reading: 50mph
